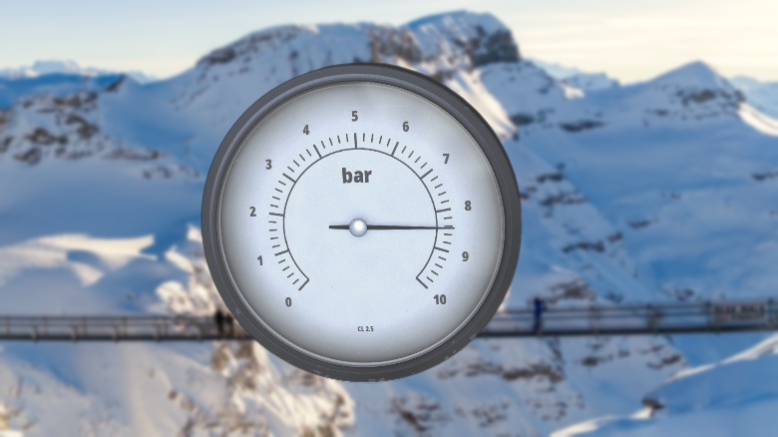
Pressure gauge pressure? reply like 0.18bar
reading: 8.4bar
